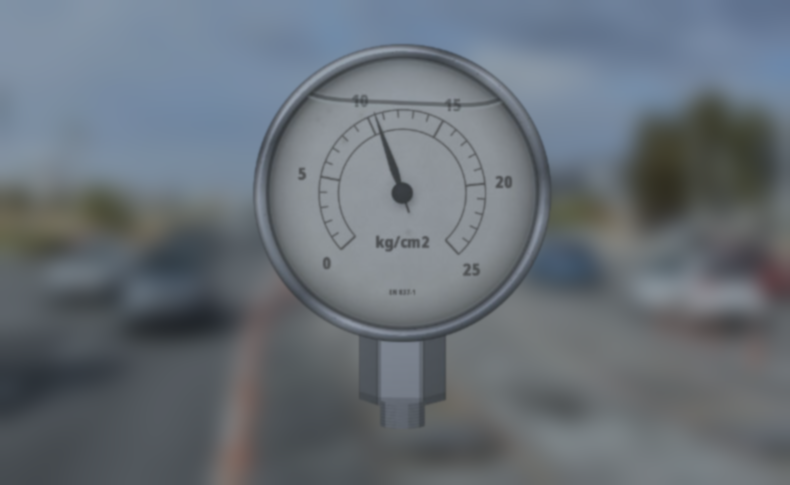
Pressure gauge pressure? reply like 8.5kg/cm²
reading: 10.5kg/cm²
